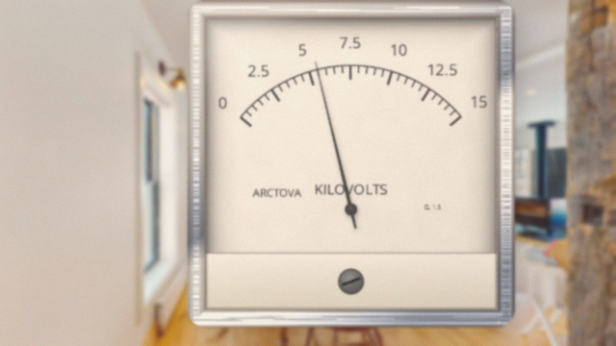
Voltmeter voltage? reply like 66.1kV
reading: 5.5kV
